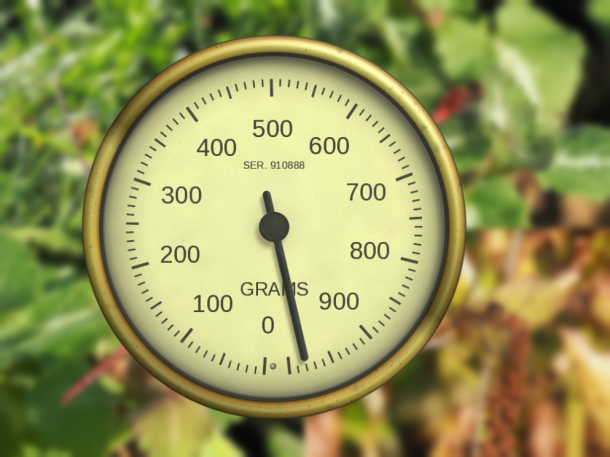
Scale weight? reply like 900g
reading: 980g
